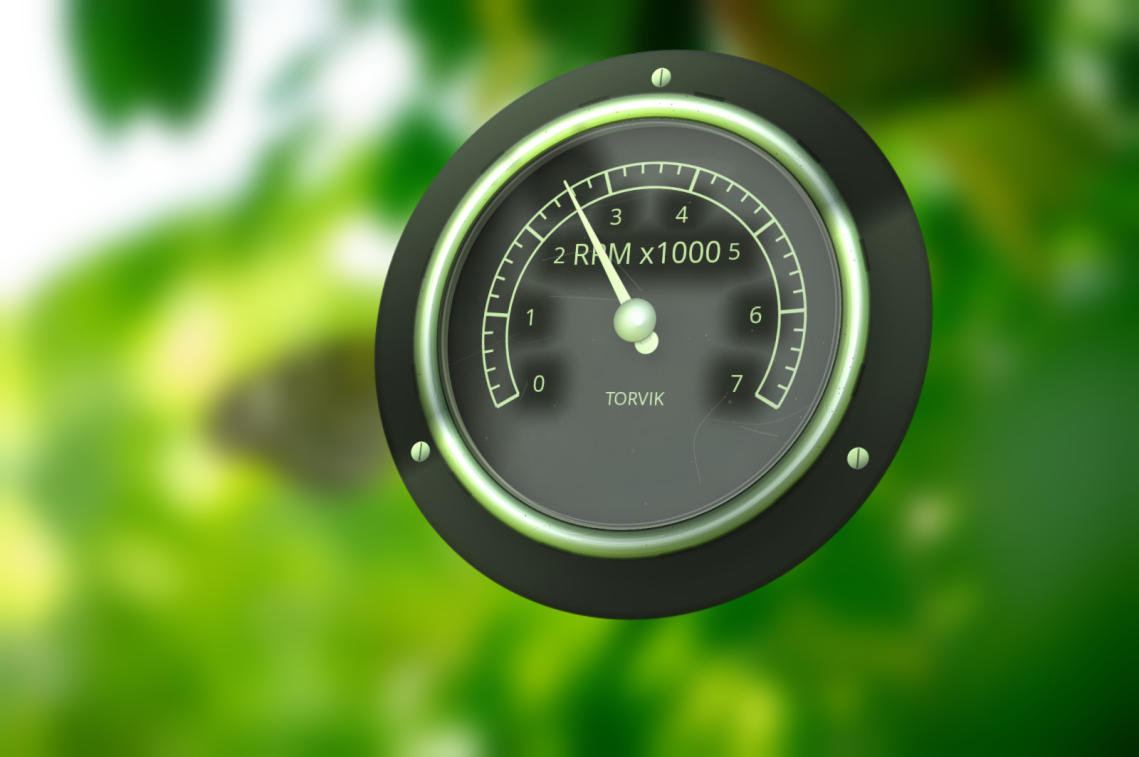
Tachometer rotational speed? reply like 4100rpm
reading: 2600rpm
